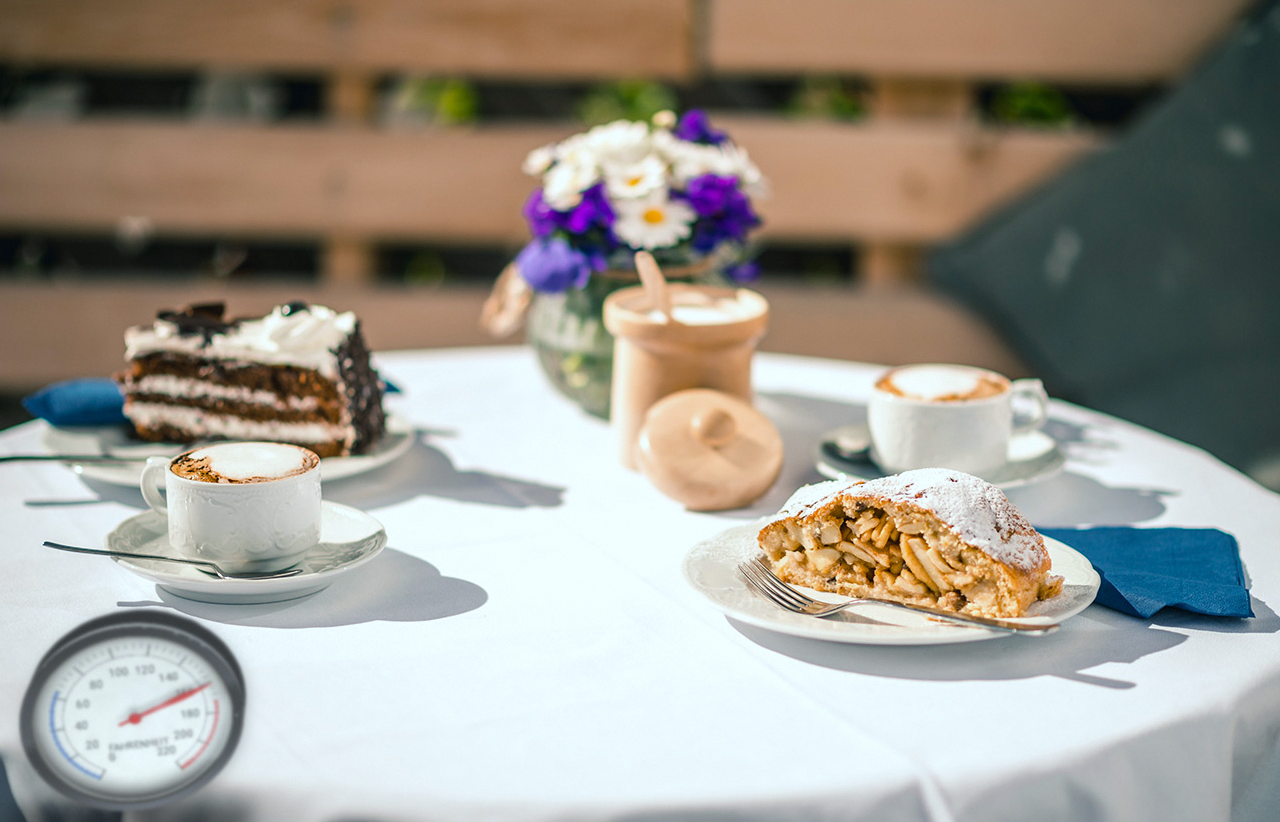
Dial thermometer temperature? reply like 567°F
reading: 160°F
